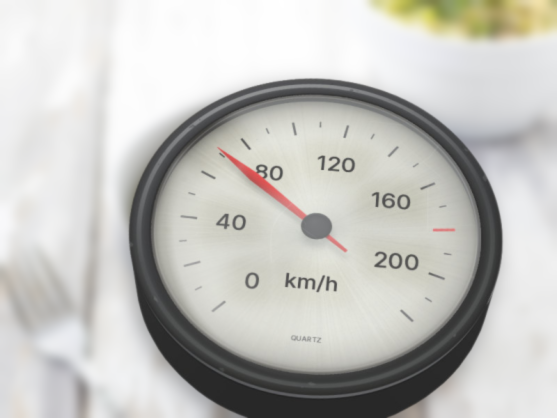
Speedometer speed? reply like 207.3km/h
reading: 70km/h
